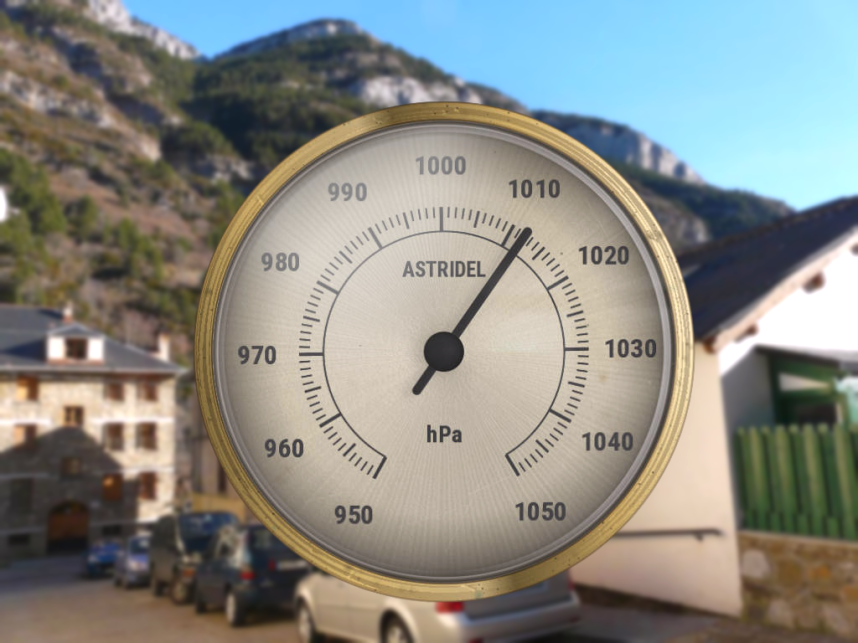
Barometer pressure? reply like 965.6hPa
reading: 1012hPa
